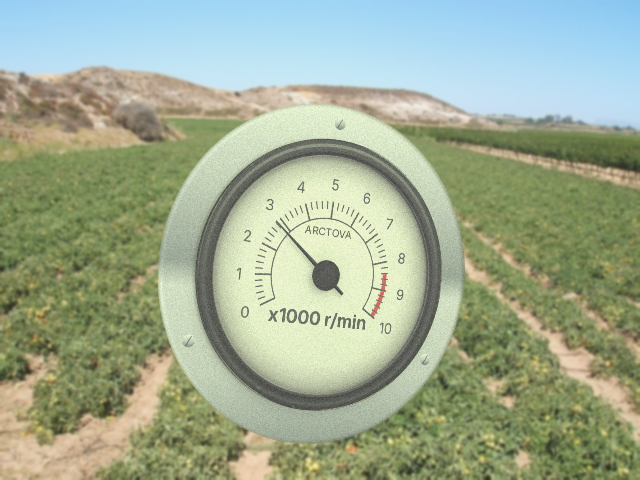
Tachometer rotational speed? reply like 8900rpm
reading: 2800rpm
